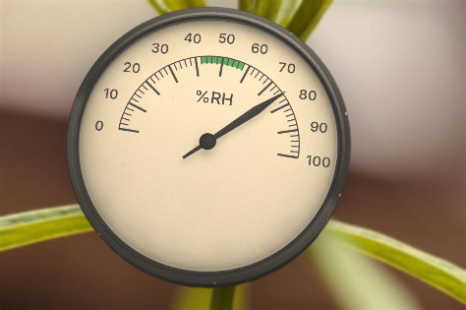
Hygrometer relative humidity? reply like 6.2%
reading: 76%
